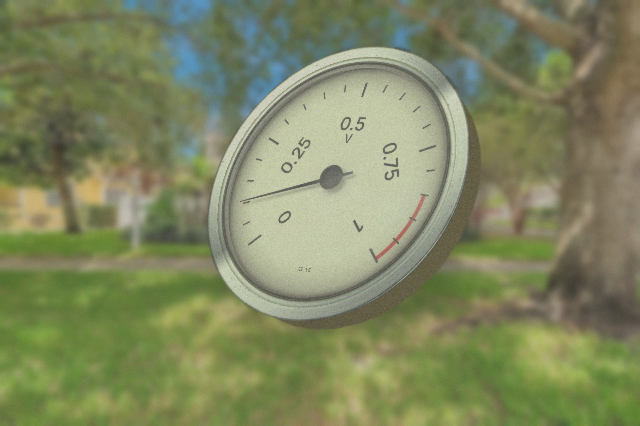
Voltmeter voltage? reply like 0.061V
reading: 0.1V
